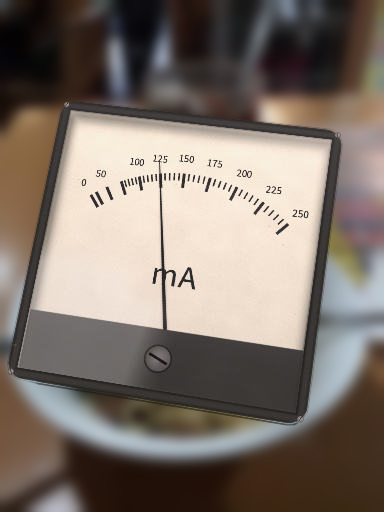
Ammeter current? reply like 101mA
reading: 125mA
